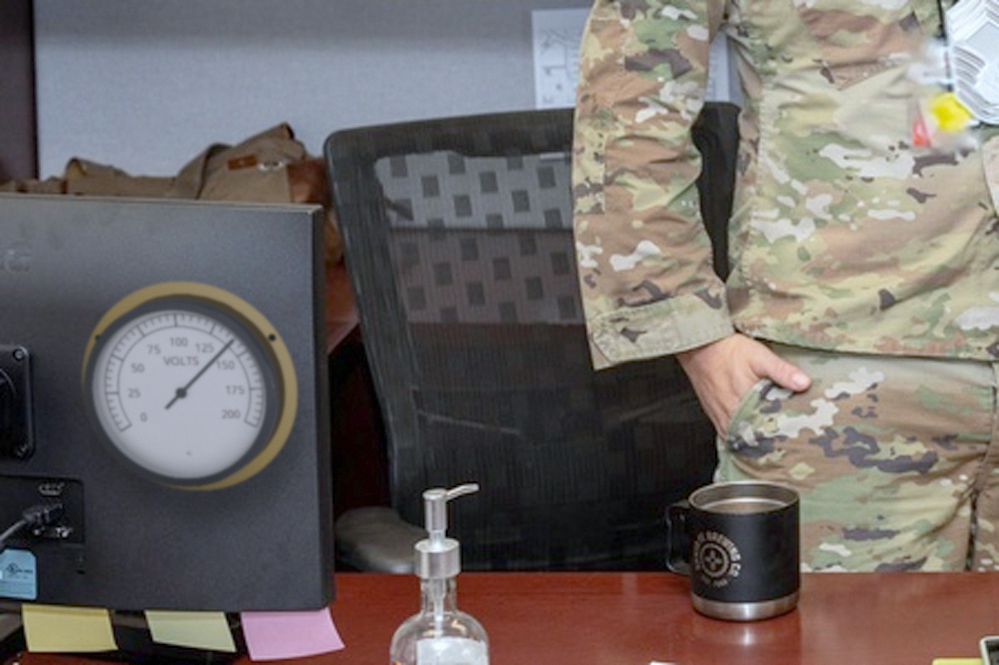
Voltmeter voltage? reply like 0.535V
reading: 140V
